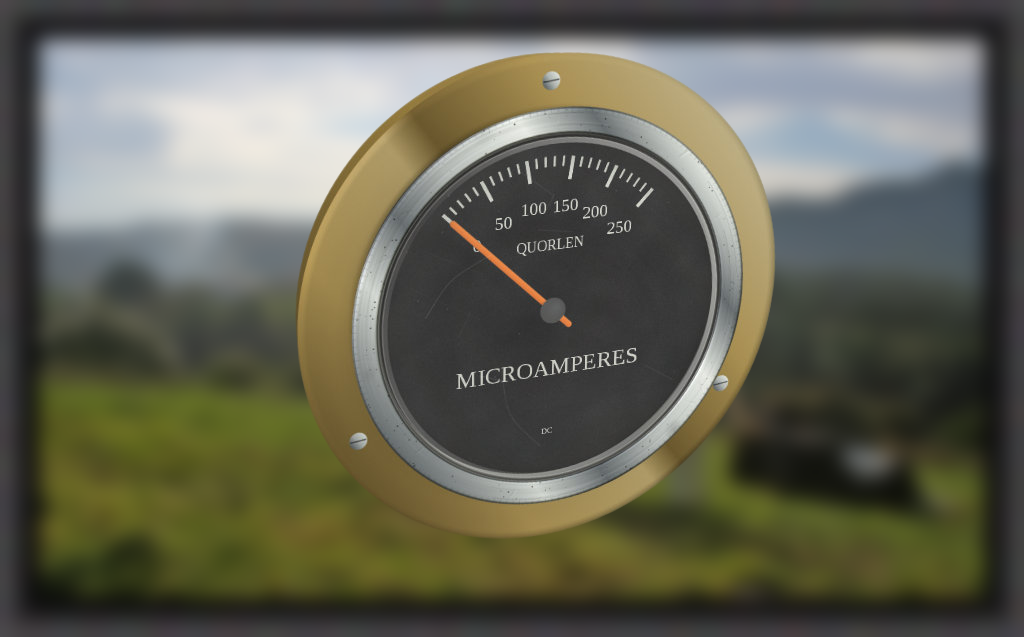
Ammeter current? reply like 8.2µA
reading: 0µA
